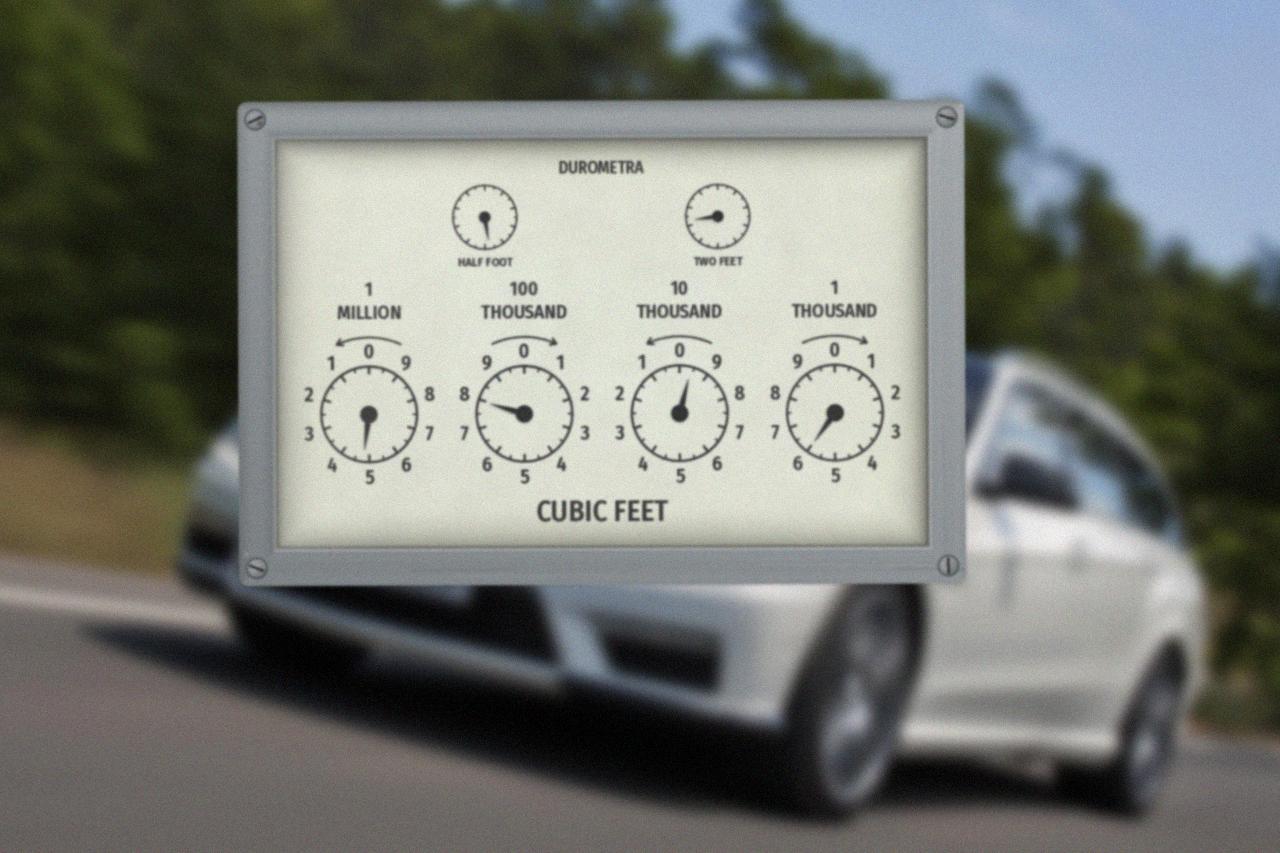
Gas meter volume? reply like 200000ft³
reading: 479600ft³
